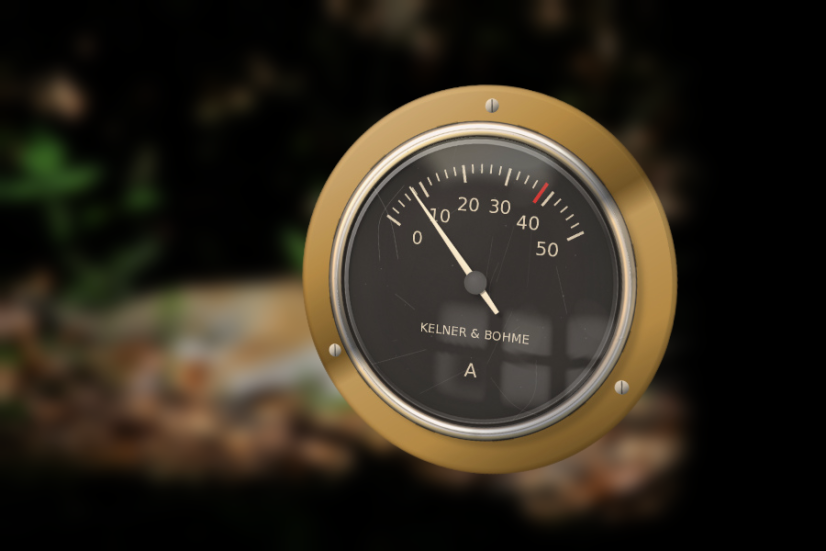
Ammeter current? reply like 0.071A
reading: 8A
